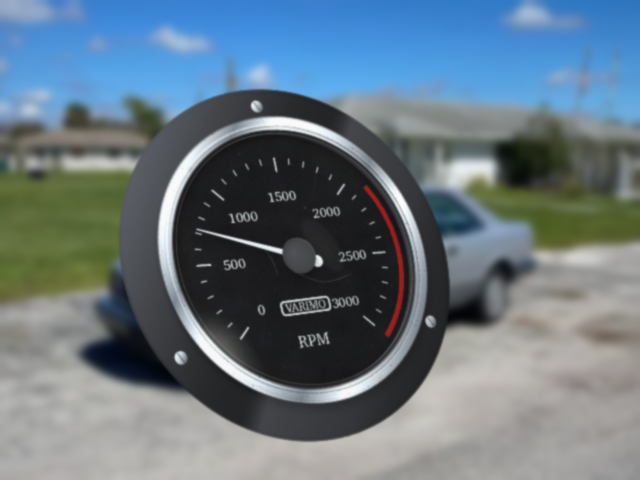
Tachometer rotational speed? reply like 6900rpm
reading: 700rpm
